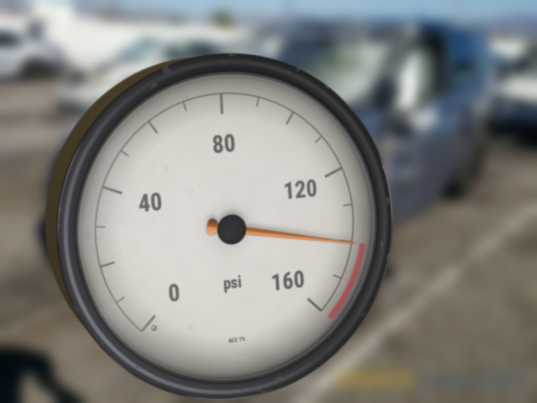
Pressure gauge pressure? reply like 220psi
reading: 140psi
